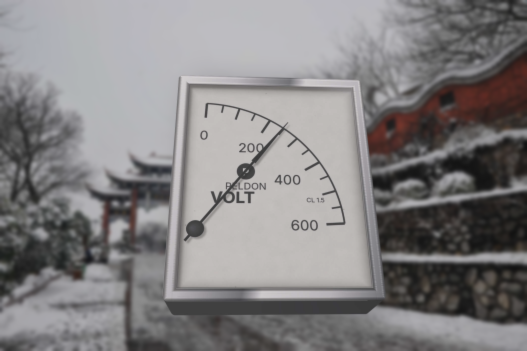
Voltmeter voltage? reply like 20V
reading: 250V
